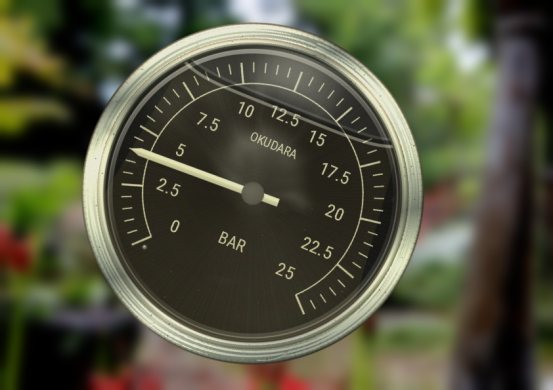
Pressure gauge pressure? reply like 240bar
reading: 4bar
